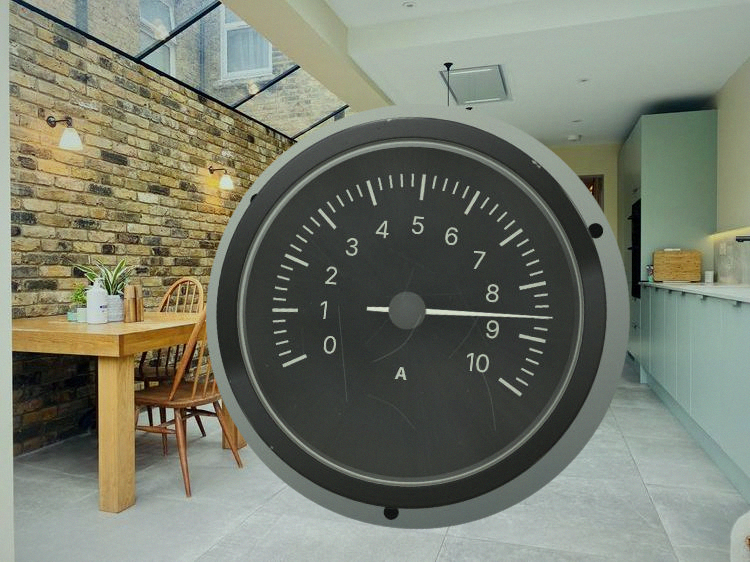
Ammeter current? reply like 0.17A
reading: 8.6A
